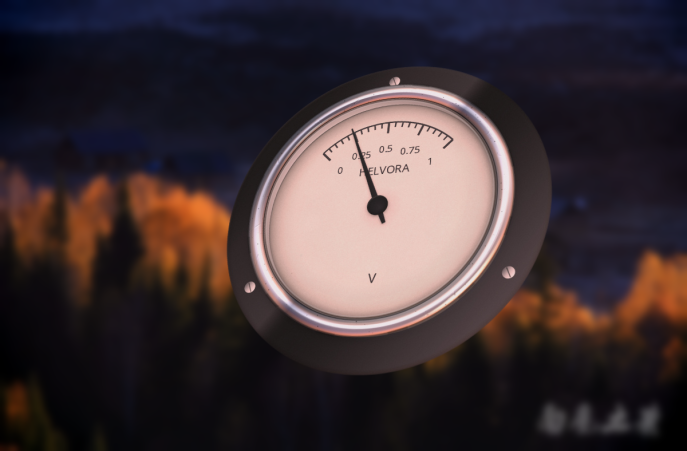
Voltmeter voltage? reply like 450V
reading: 0.25V
